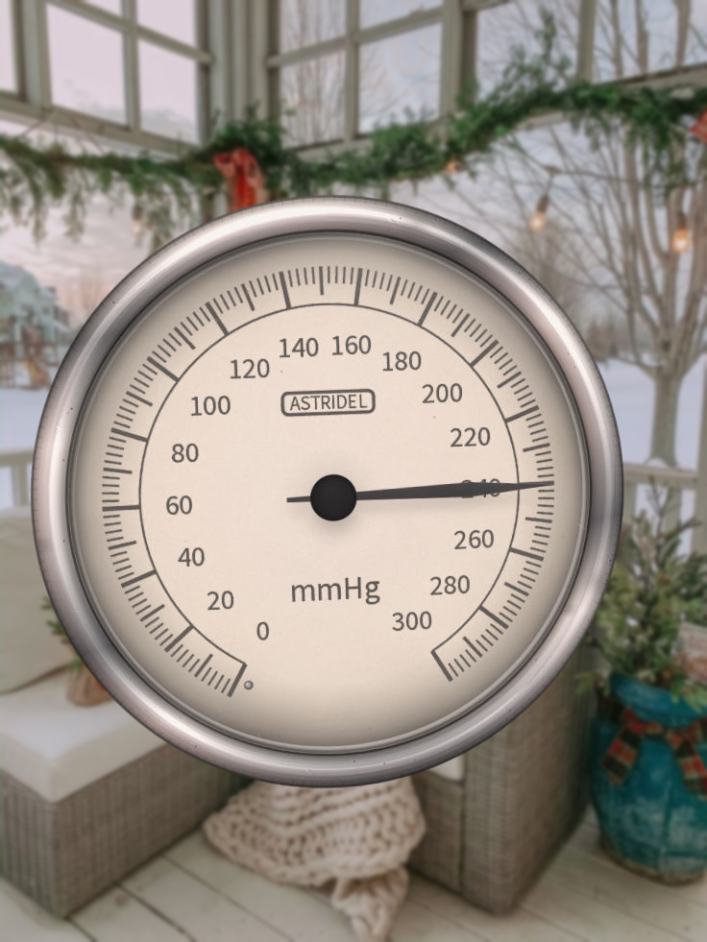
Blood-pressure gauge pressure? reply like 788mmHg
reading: 240mmHg
